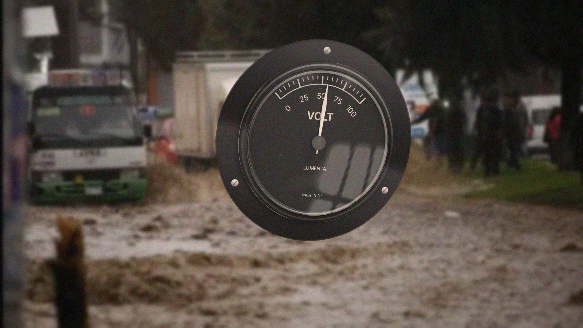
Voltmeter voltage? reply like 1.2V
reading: 55V
